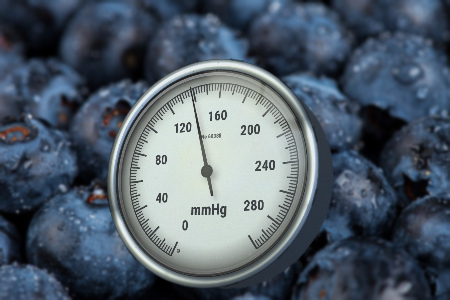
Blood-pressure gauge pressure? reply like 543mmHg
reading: 140mmHg
